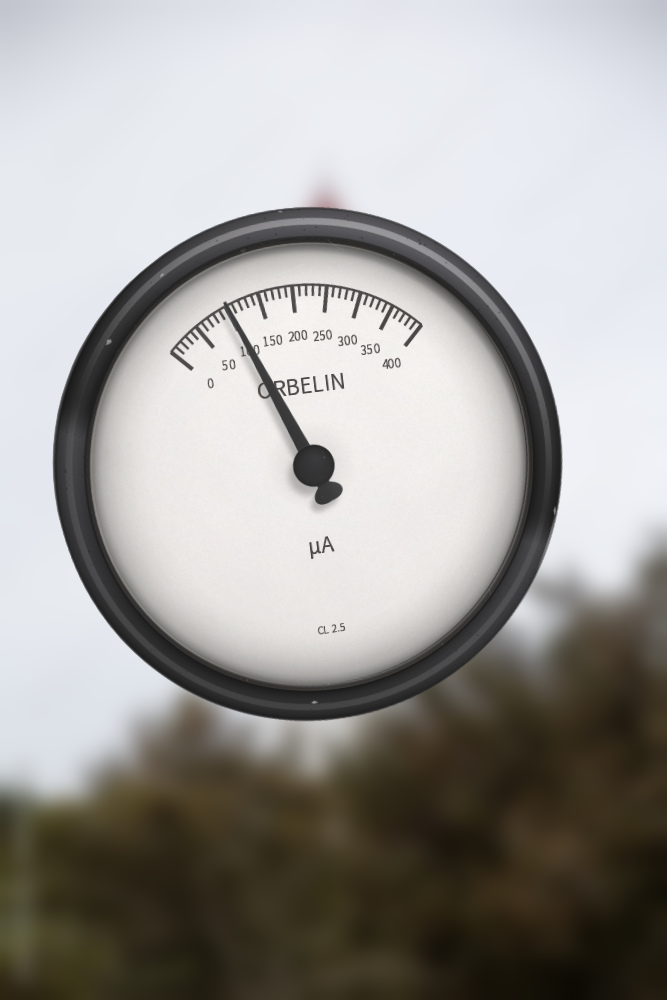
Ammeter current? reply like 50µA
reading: 100µA
